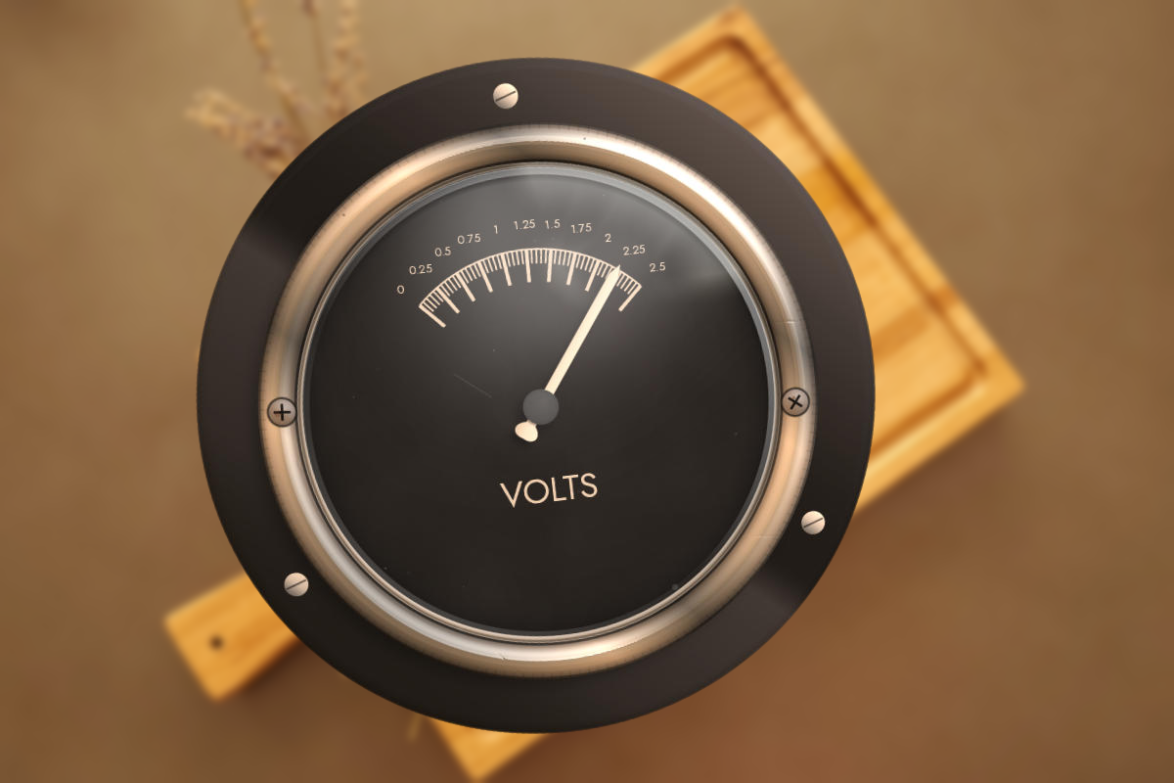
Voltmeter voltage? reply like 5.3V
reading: 2.2V
